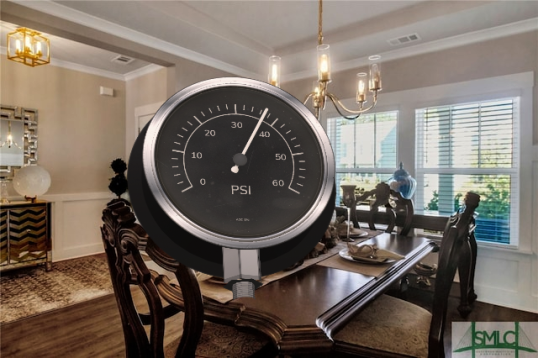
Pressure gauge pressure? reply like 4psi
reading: 37psi
